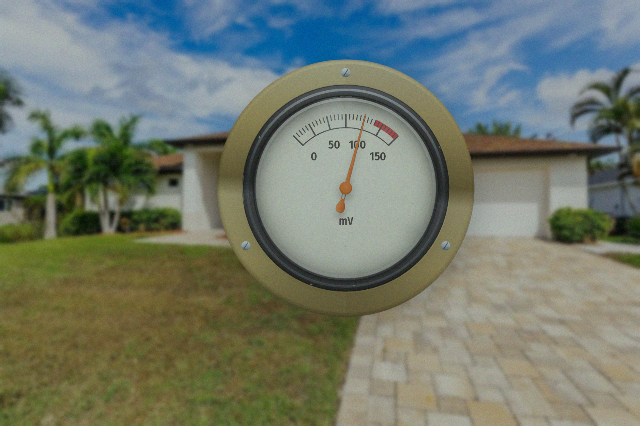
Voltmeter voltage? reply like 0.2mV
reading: 100mV
